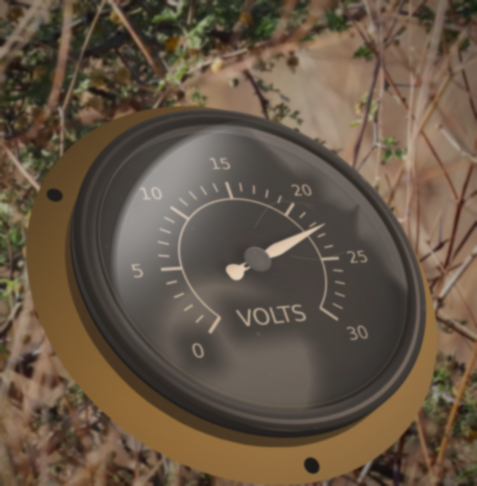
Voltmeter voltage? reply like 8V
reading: 22.5V
